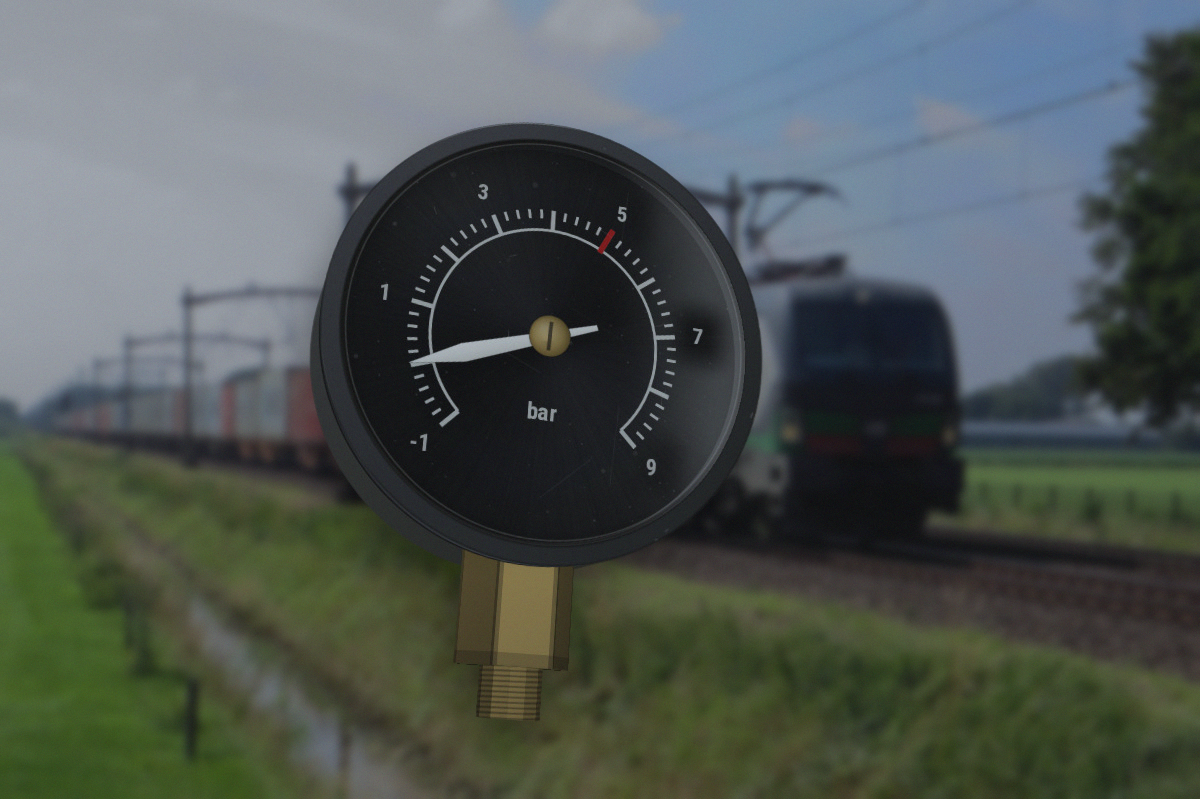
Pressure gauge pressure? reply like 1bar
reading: 0bar
